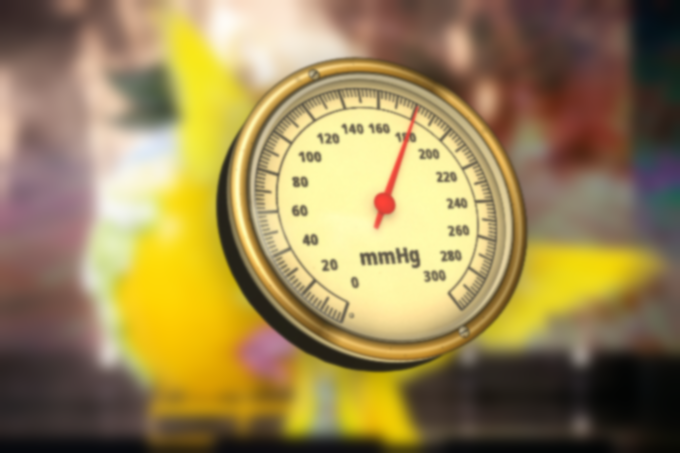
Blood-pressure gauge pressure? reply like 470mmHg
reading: 180mmHg
